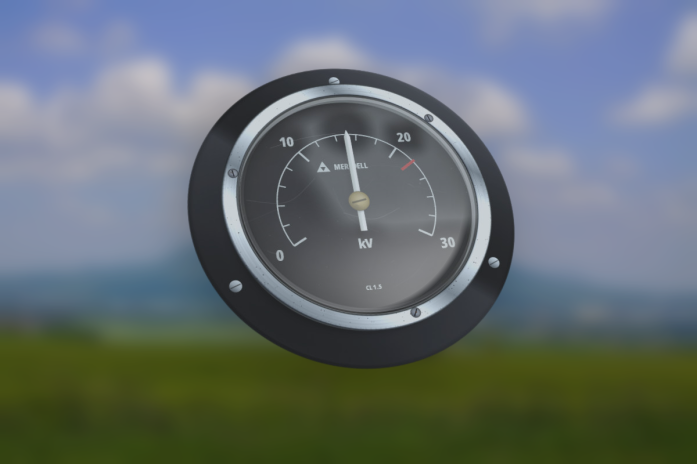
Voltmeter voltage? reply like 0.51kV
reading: 15kV
